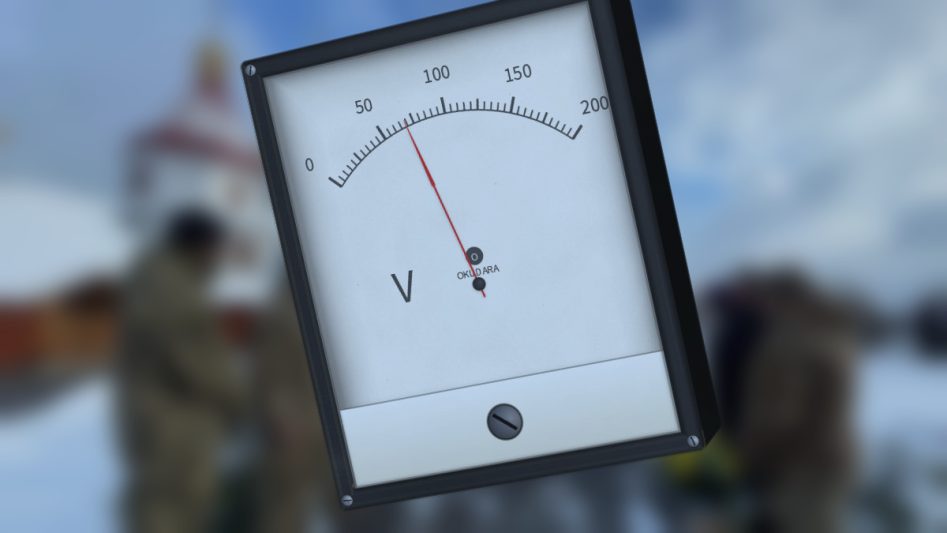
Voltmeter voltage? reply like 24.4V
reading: 70V
